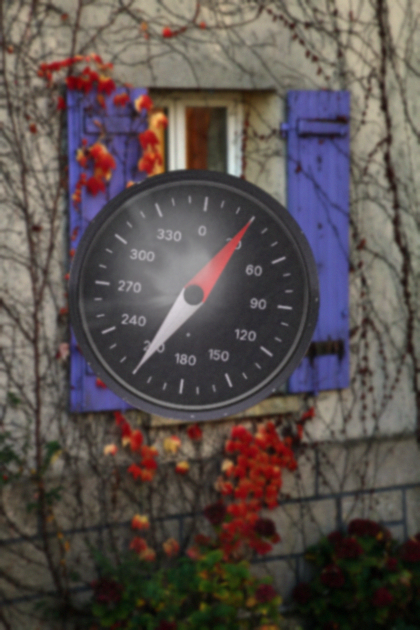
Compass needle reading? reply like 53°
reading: 30°
